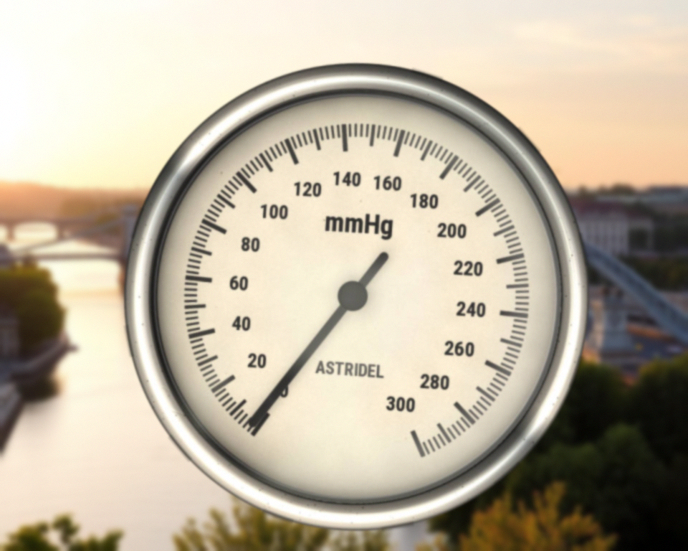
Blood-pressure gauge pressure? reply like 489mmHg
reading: 2mmHg
